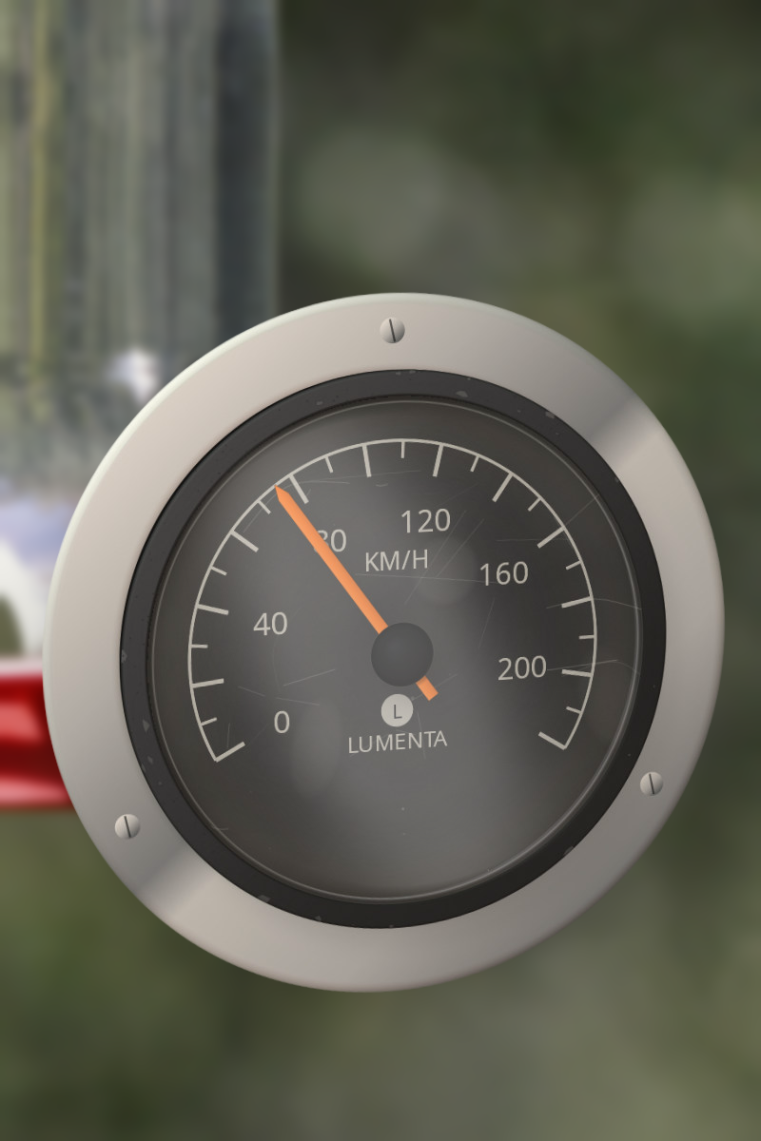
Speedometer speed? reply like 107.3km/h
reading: 75km/h
